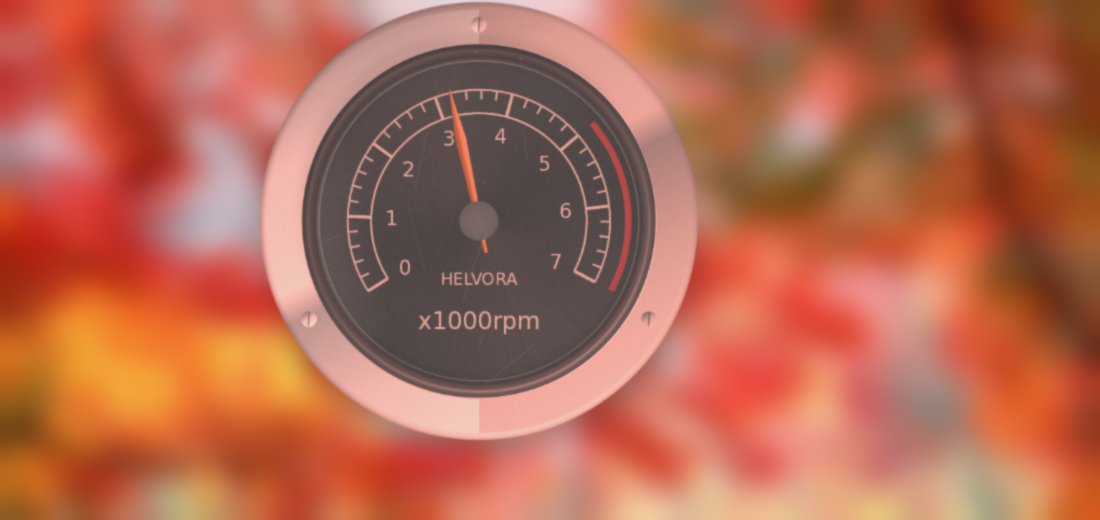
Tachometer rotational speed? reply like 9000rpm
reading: 3200rpm
